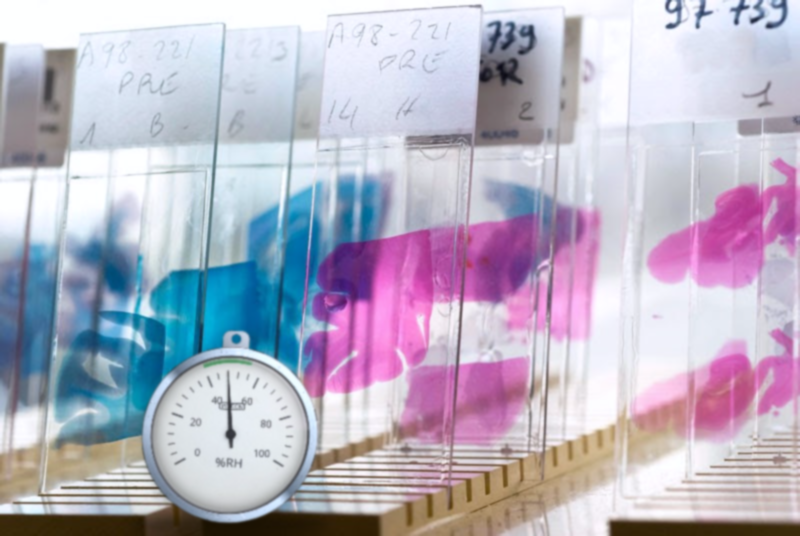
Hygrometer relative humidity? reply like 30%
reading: 48%
